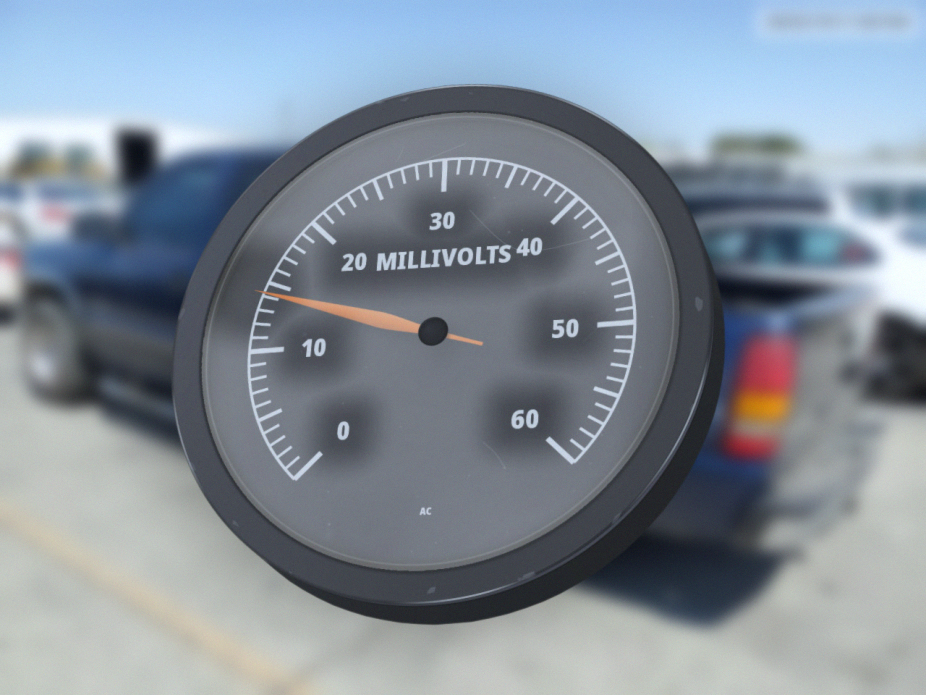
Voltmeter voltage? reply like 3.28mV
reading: 14mV
